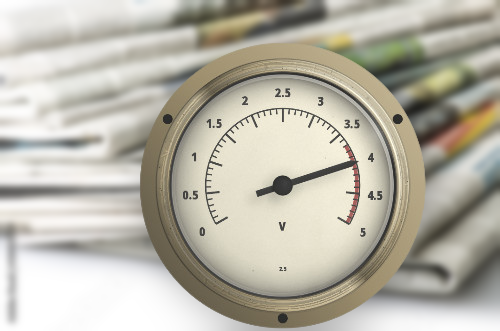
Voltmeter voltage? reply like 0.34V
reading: 4V
